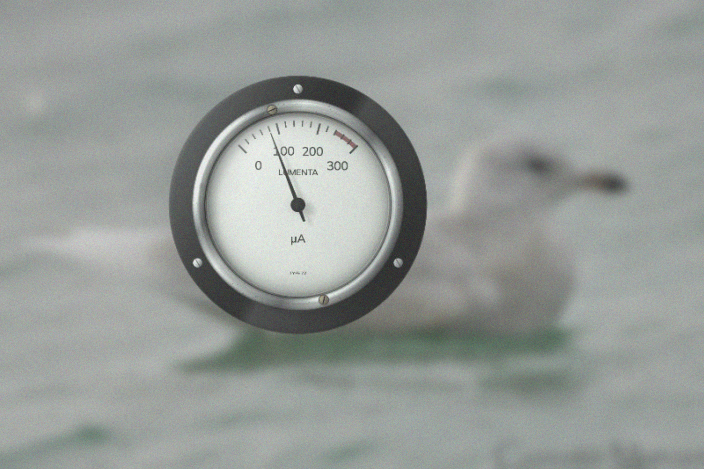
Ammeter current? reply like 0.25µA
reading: 80µA
